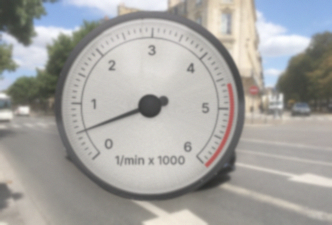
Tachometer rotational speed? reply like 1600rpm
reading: 500rpm
